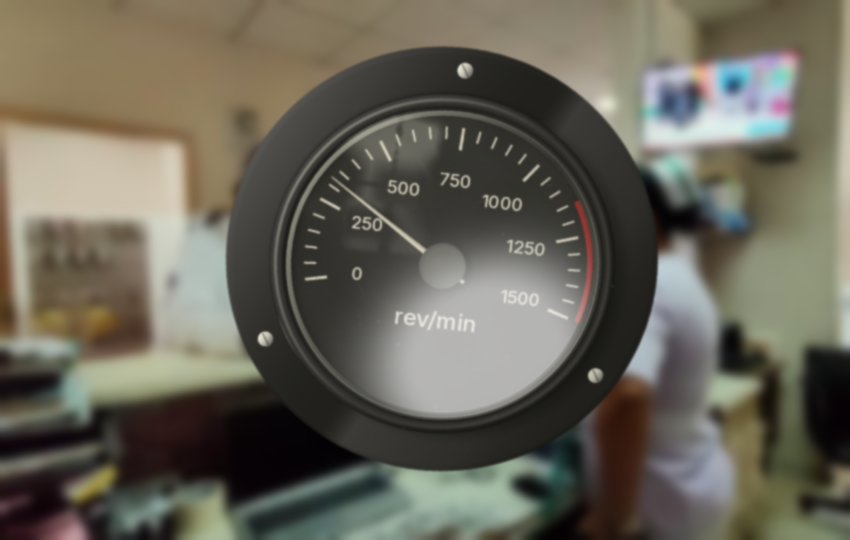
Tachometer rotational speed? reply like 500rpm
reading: 325rpm
